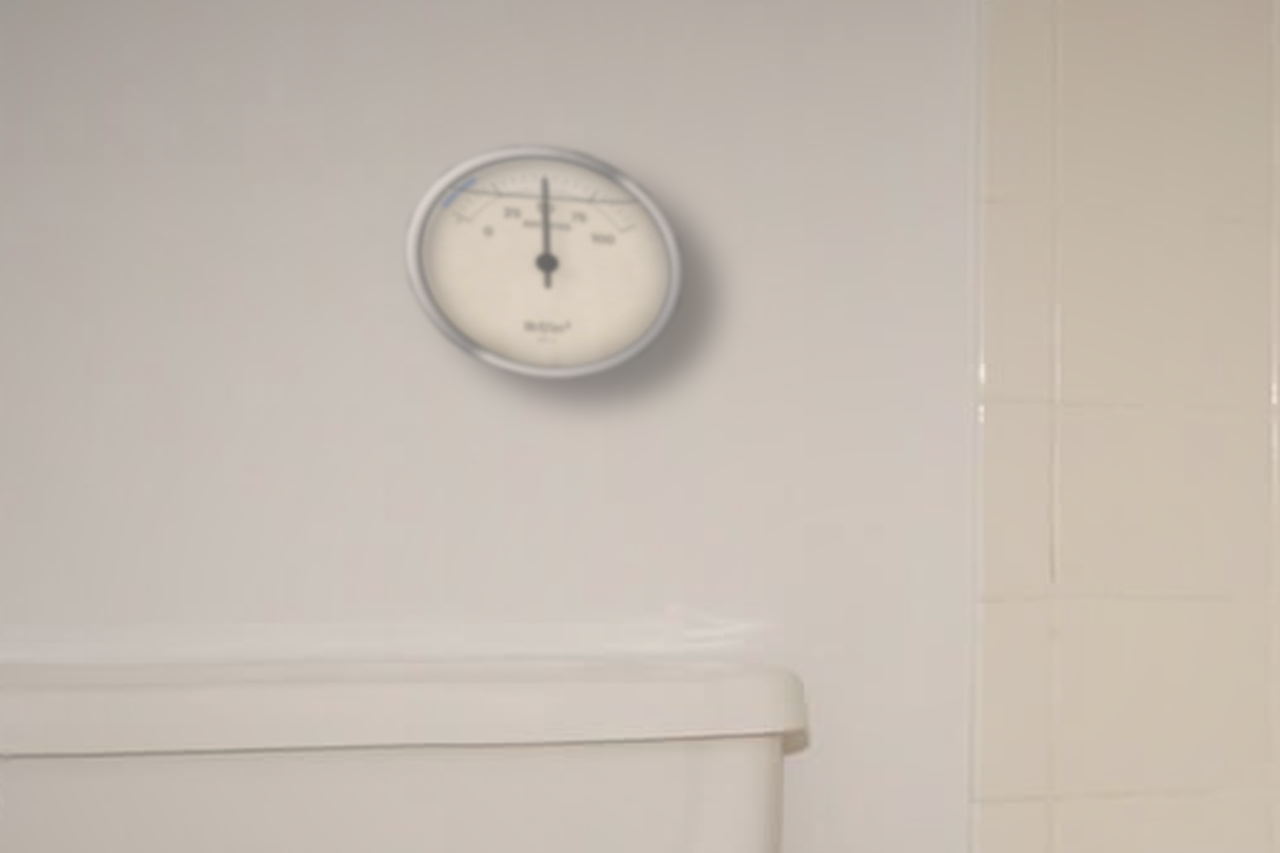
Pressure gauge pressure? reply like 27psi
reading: 50psi
